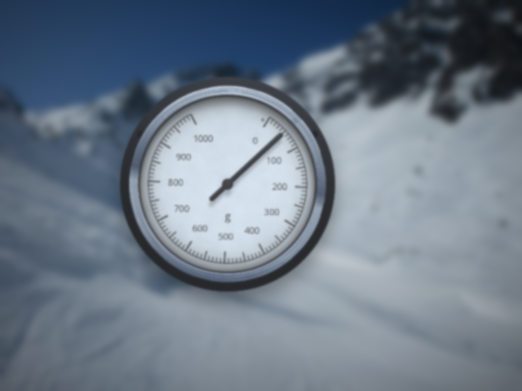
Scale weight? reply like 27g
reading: 50g
